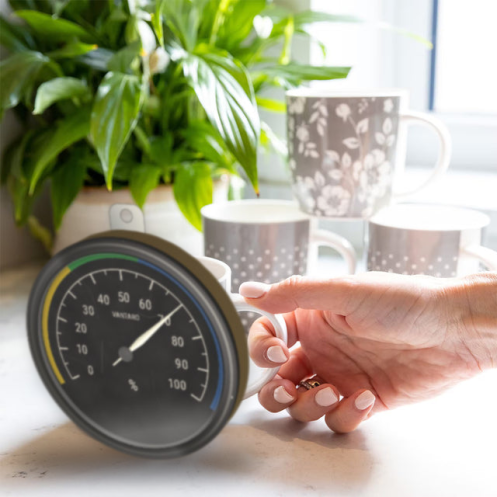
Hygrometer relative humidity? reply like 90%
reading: 70%
